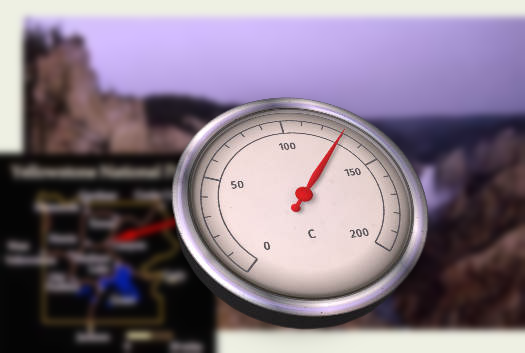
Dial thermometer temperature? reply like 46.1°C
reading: 130°C
